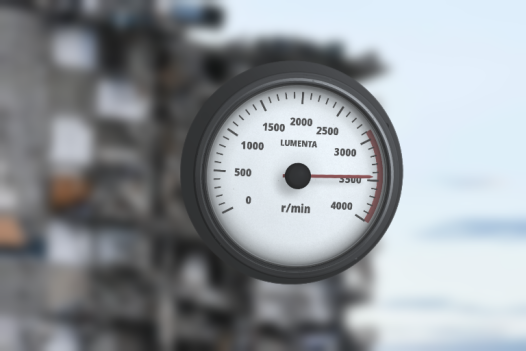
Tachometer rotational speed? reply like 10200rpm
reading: 3450rpm
